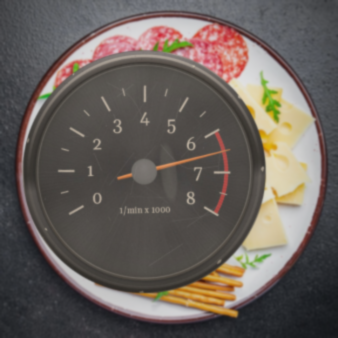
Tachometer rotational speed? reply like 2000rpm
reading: 6500rpm
